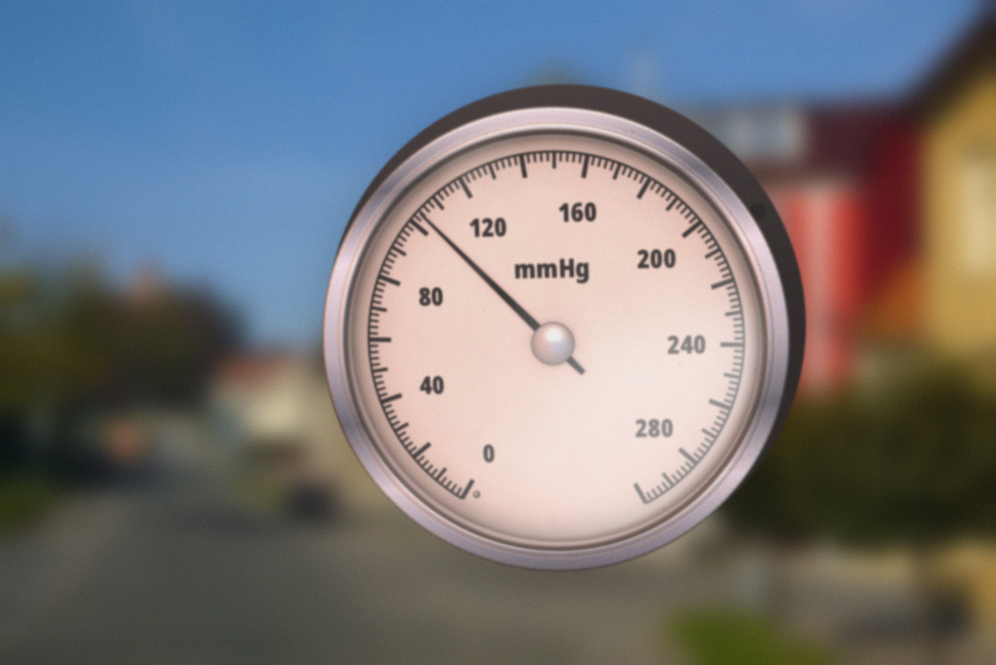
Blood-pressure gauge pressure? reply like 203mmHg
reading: 104mmHg
